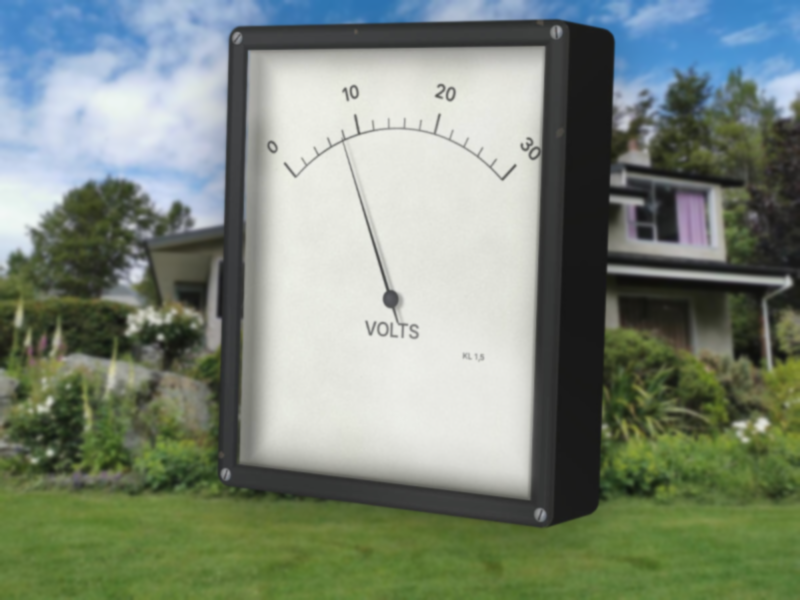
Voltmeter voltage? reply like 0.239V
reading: 8V
